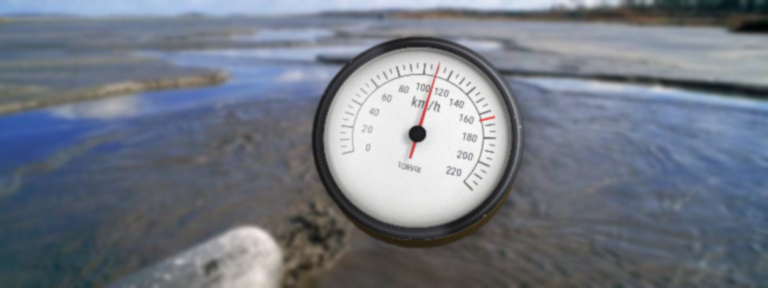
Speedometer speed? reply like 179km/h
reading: 110km/h
